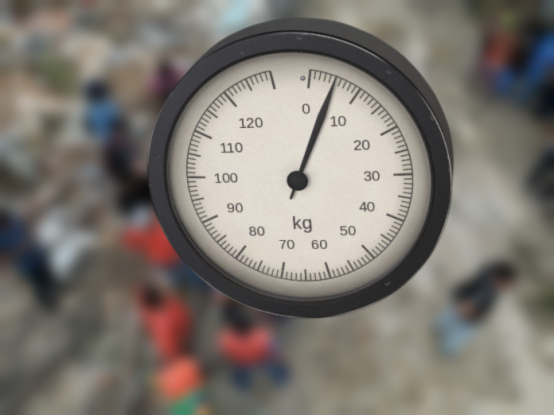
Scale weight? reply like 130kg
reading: 5kg
